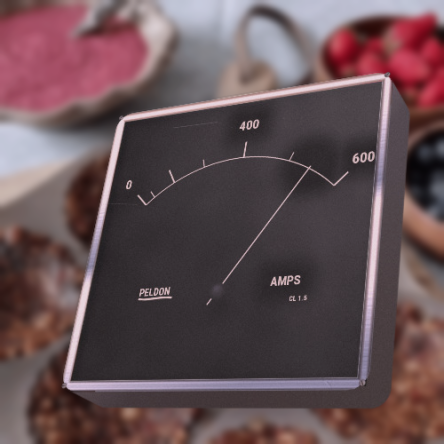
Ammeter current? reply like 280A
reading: 550A
